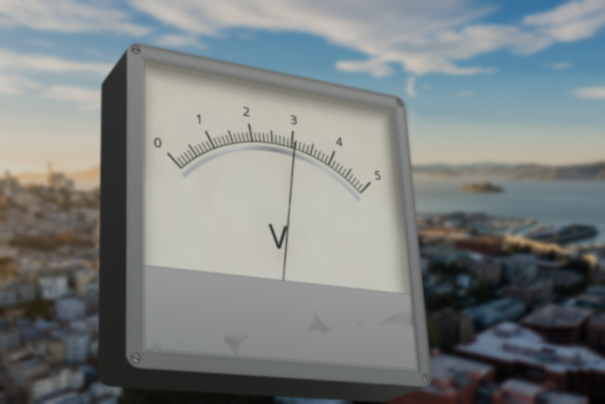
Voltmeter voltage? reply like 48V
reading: 3V
